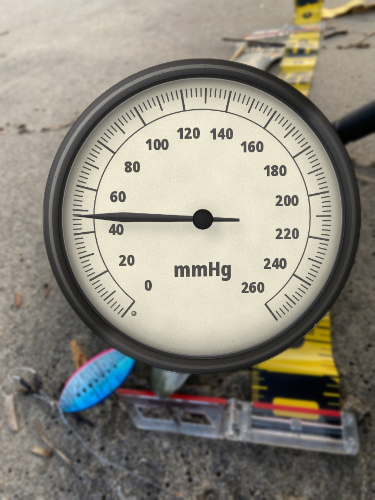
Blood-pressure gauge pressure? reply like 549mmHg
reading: 48mmHg
